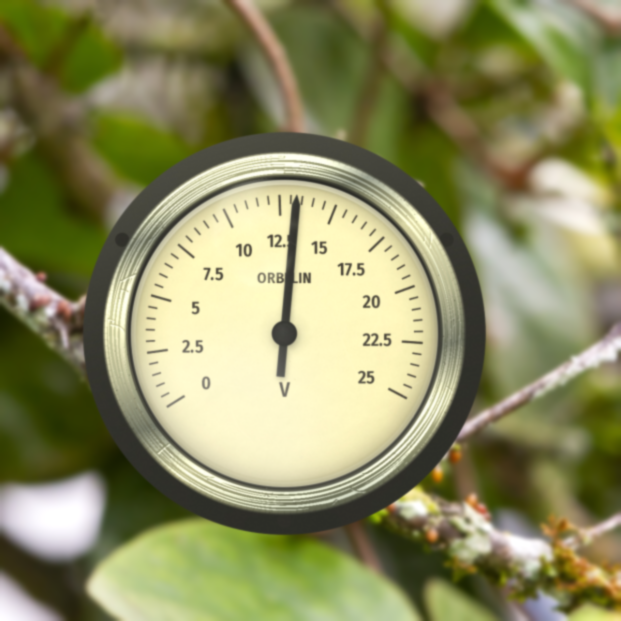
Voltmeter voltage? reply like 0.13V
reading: 13.25V
